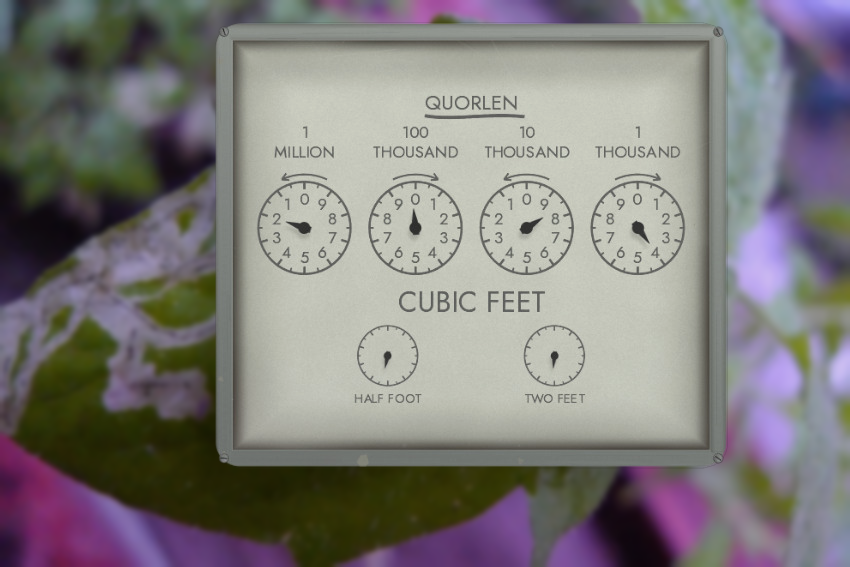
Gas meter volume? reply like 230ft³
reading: 198400ft³
